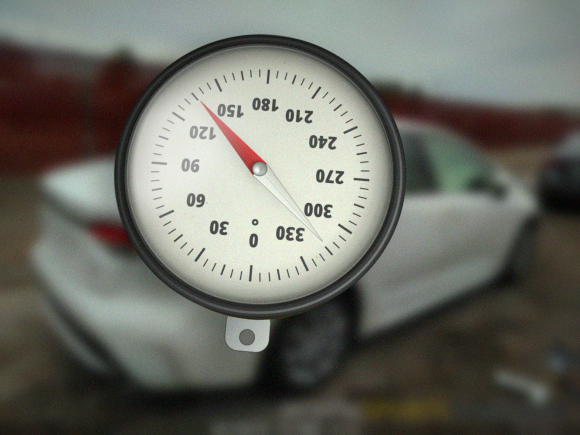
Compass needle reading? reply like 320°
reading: 135°
